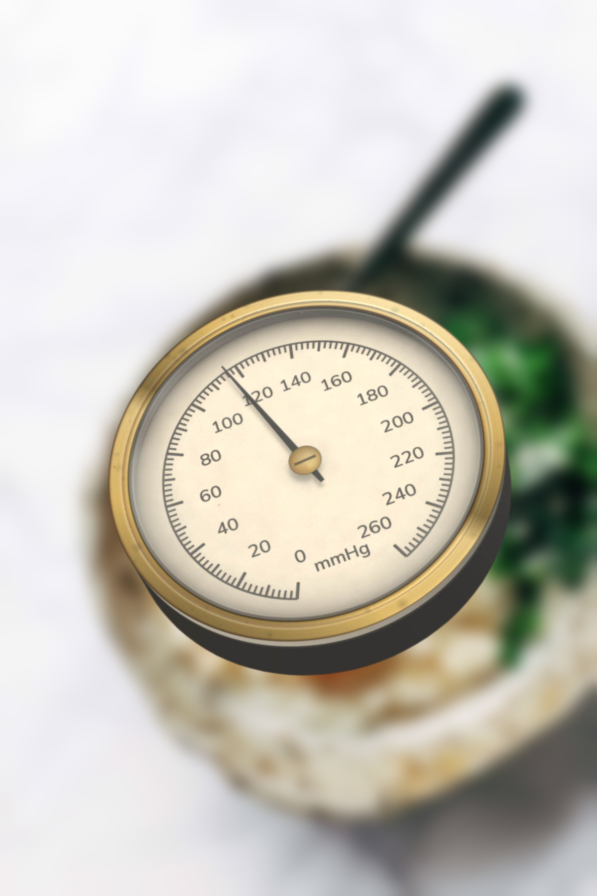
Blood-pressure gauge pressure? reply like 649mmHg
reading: 116mmHg
